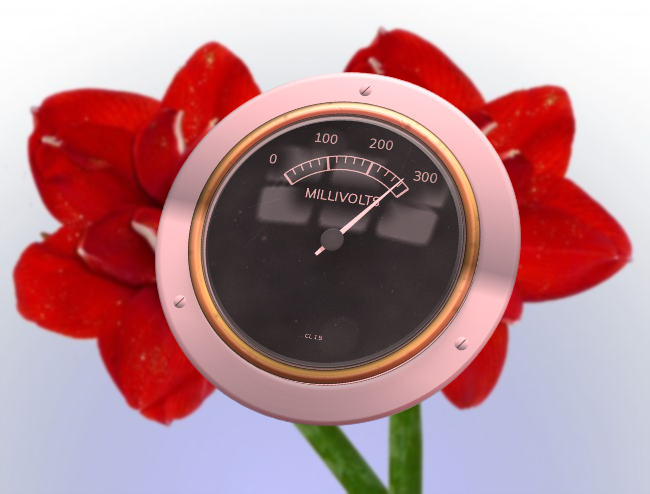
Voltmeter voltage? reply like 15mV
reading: 280mV
